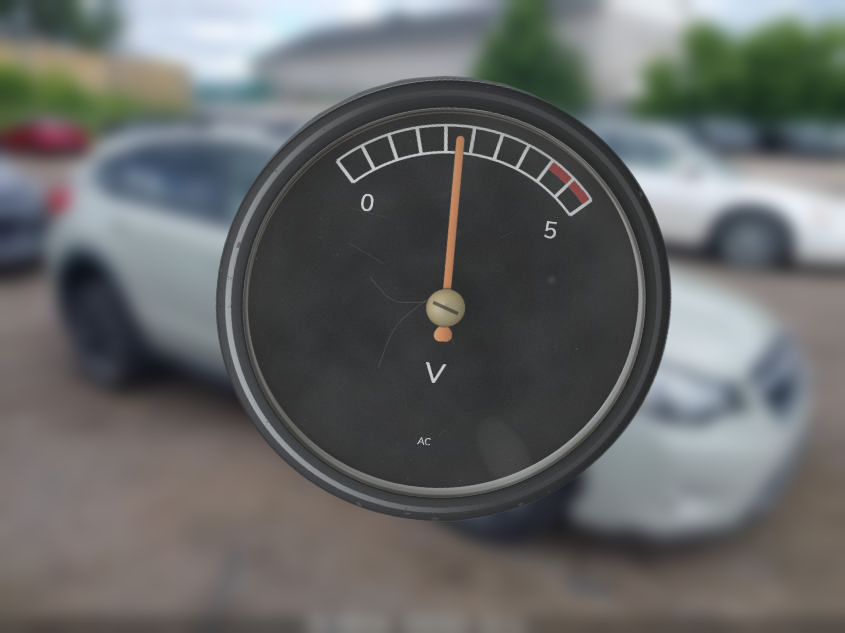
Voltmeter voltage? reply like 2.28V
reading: 2.25V
